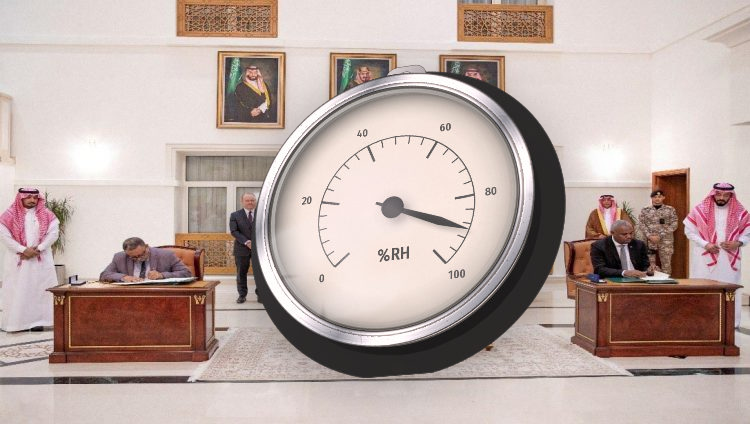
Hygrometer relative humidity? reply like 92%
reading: 90%
